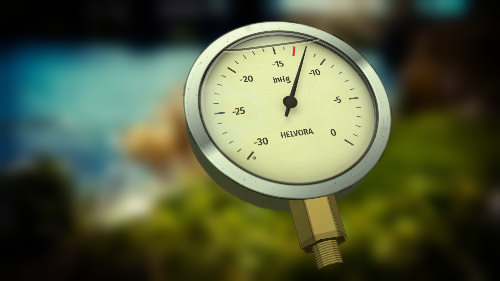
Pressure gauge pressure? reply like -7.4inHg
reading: -12inHg
